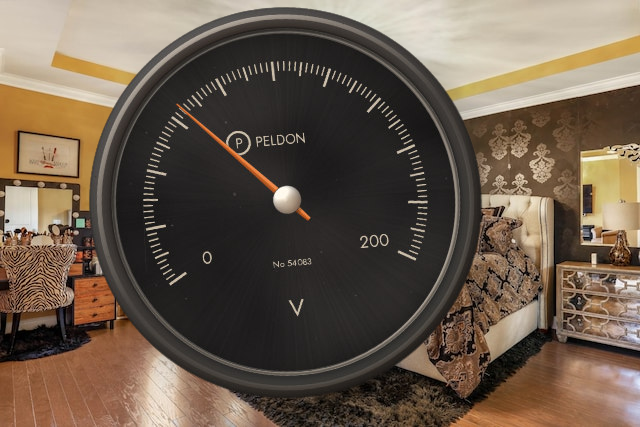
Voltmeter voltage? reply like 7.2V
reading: 64V
